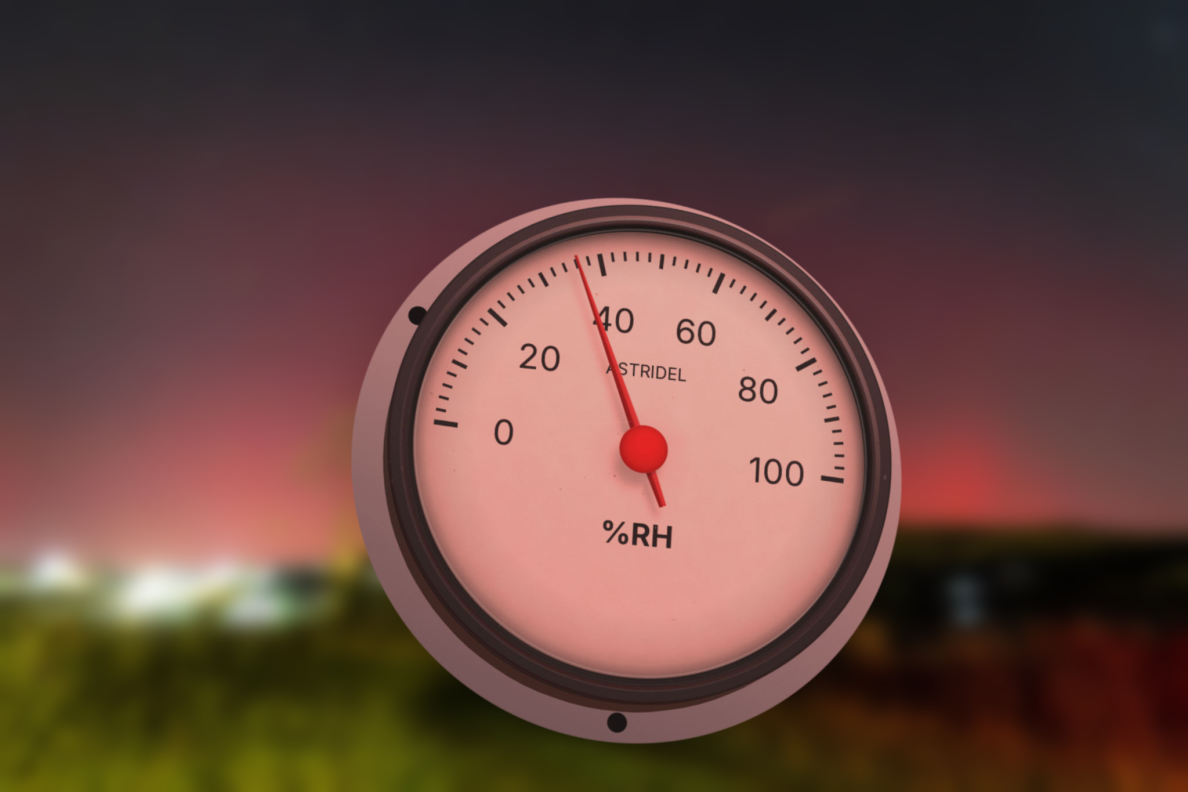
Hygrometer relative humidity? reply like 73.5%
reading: 36%
